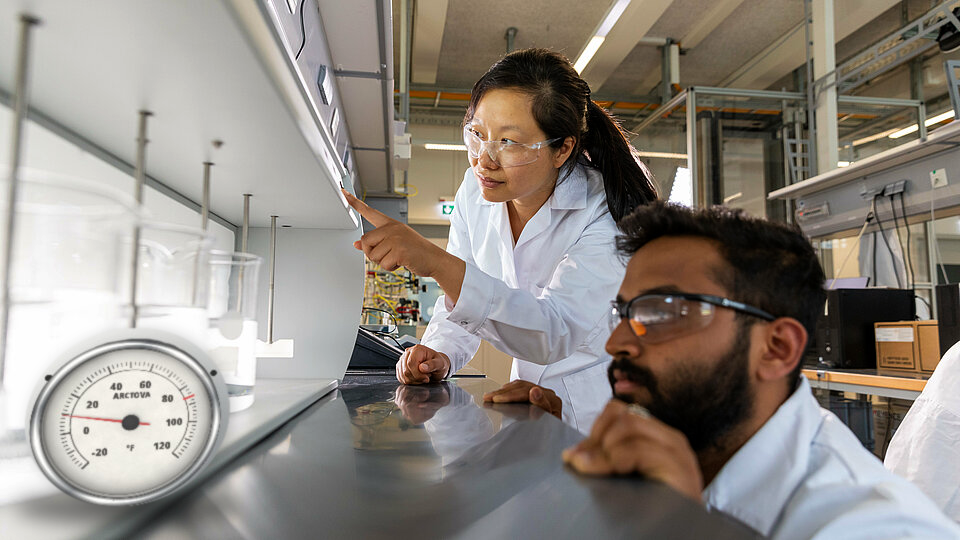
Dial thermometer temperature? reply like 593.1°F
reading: 10°F
